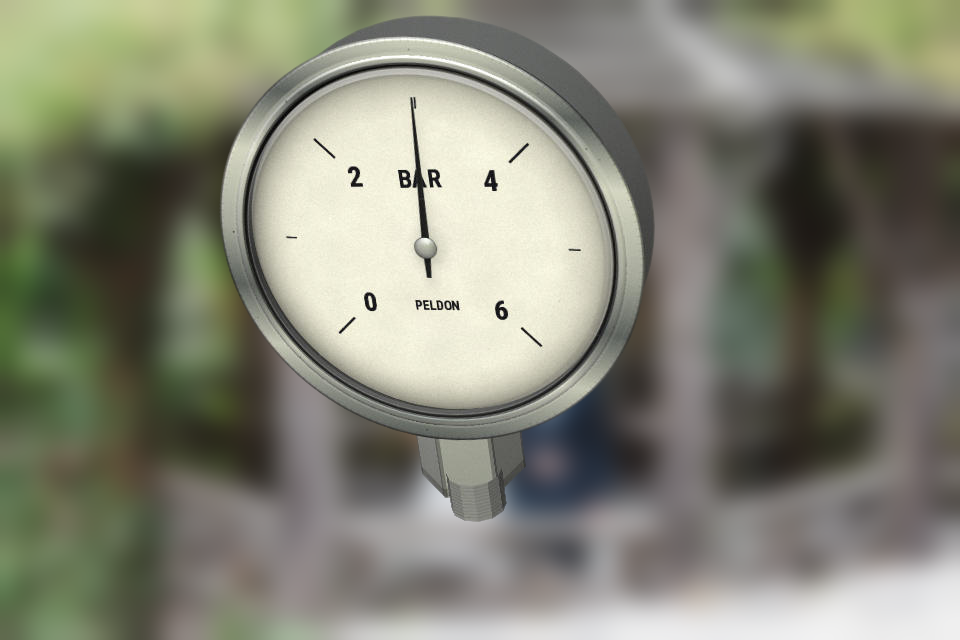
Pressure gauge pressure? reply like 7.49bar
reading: 3bar
